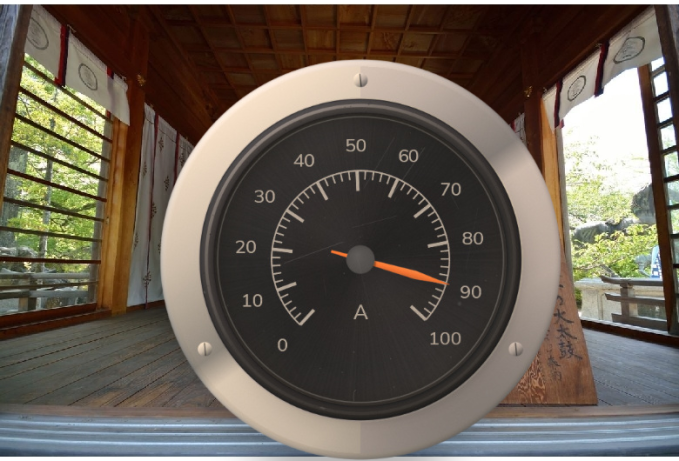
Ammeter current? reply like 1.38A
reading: 90A
